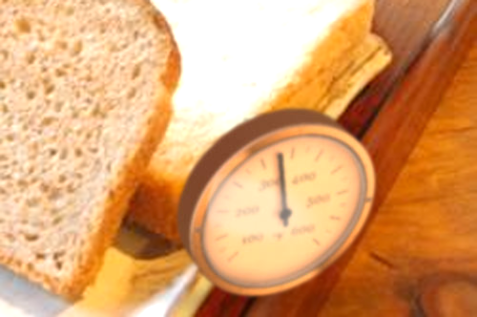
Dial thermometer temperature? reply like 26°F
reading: 325°F
